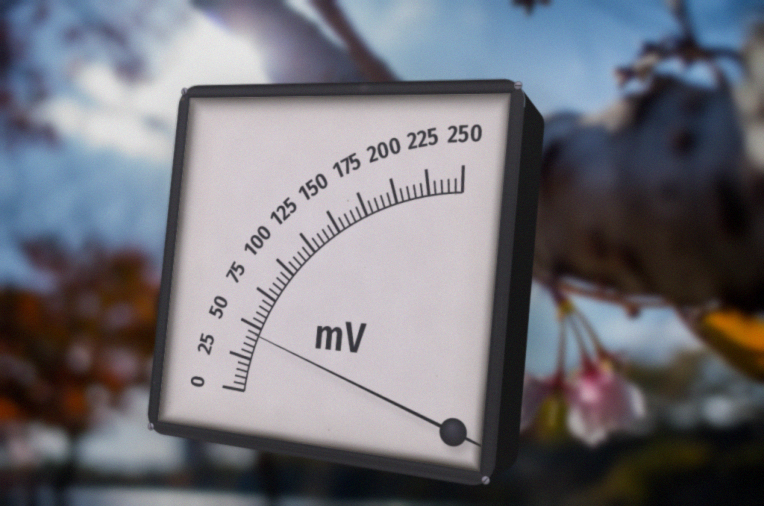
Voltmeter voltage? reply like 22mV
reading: 45mV
